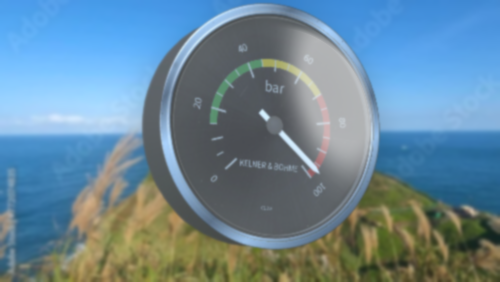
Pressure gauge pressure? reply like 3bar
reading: 97.5bar
